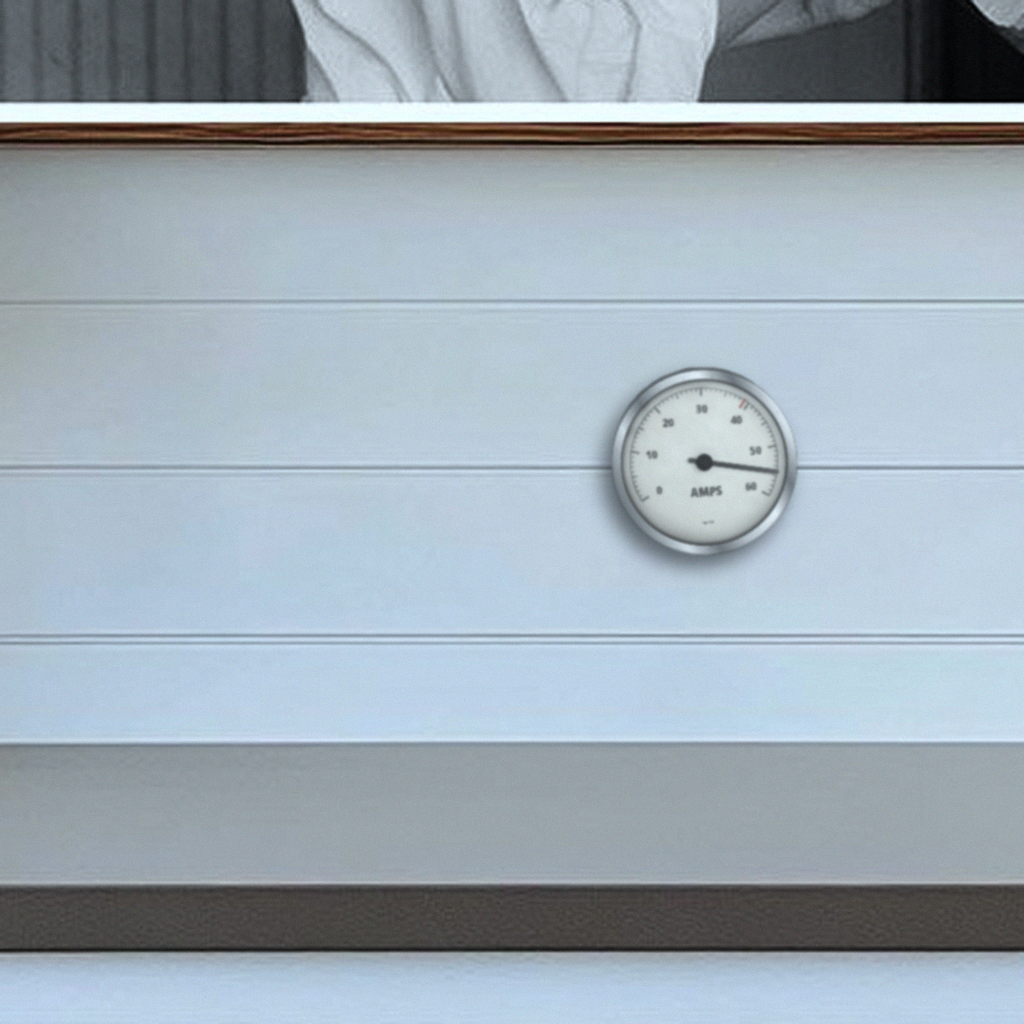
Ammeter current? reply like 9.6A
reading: 55A
